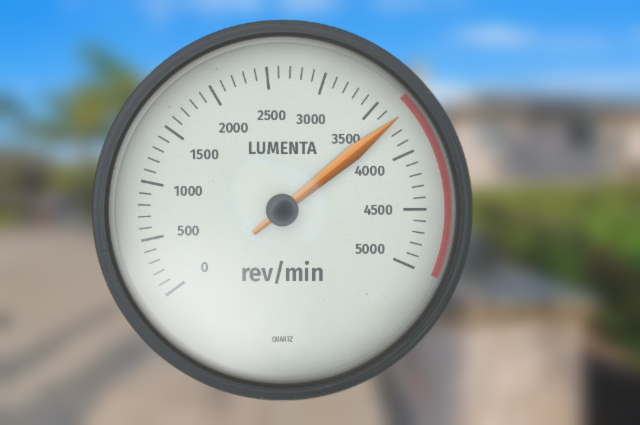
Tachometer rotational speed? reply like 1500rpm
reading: 3700rpm
